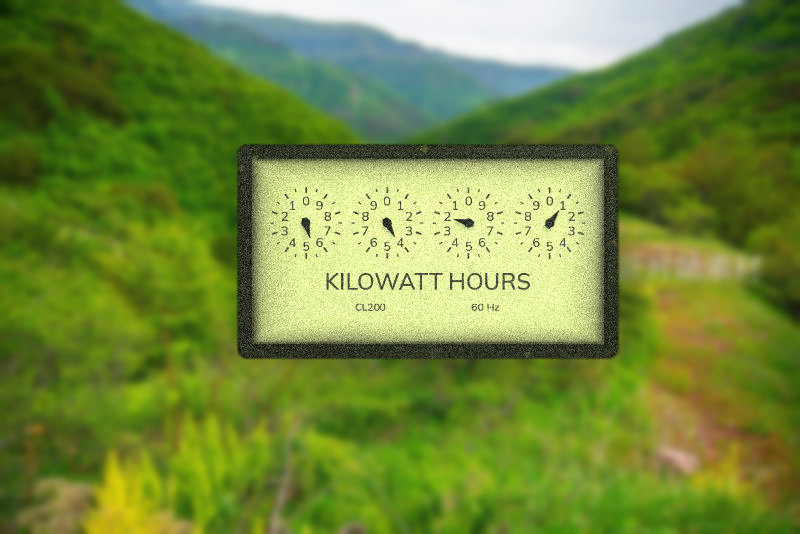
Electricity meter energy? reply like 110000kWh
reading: 5421kWh
